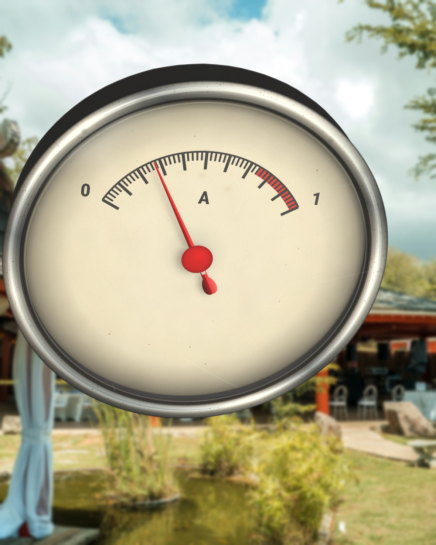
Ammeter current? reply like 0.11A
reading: 0.28A
